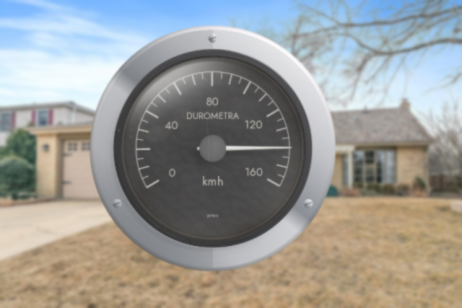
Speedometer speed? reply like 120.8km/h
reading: 140km/h
